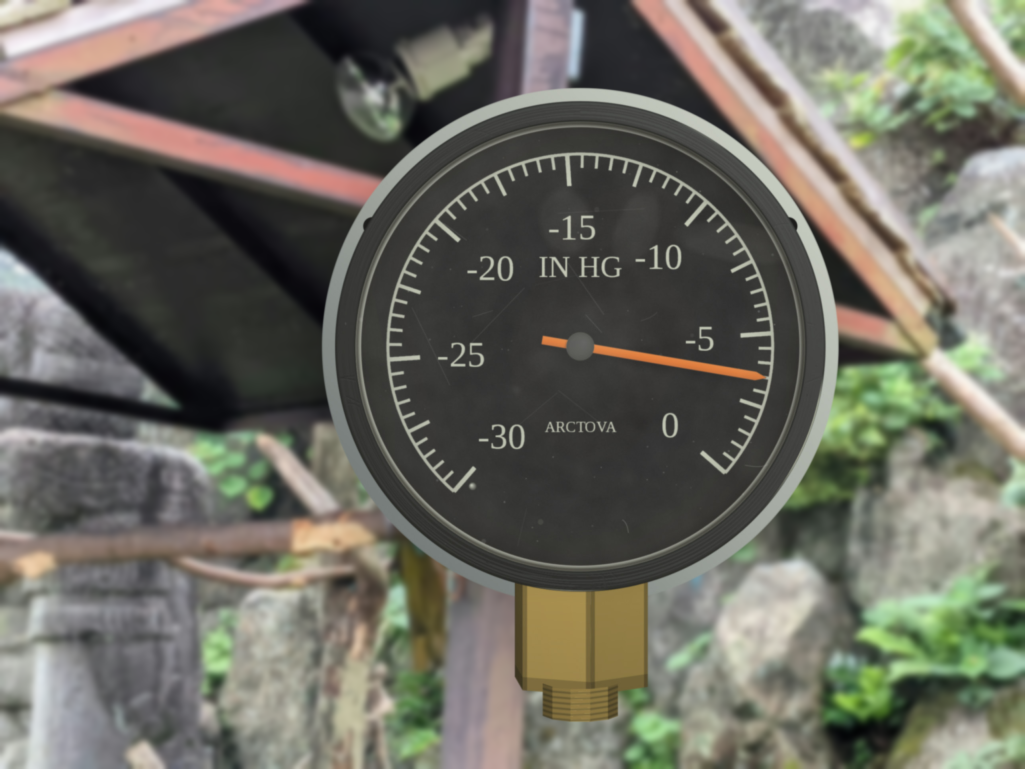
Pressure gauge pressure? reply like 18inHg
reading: -3.5inHg
